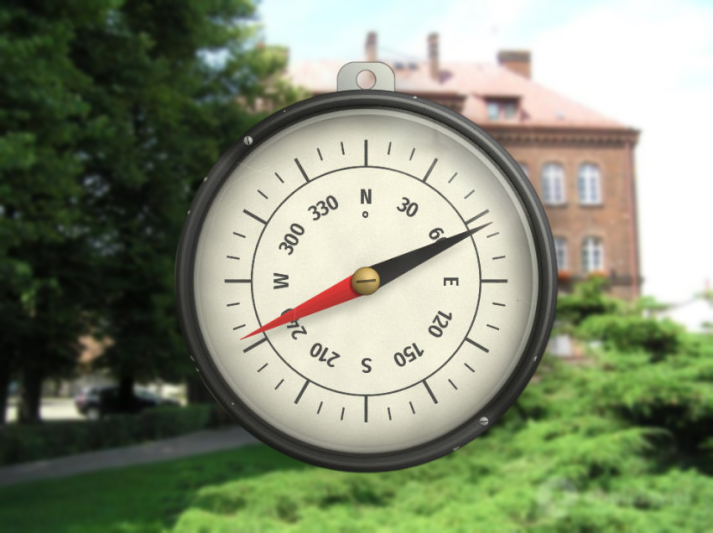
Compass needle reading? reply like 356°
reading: 245°
